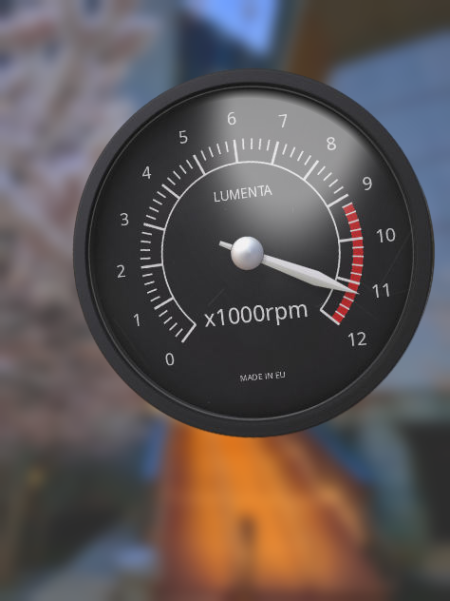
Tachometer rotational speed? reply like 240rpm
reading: 11200rpm
